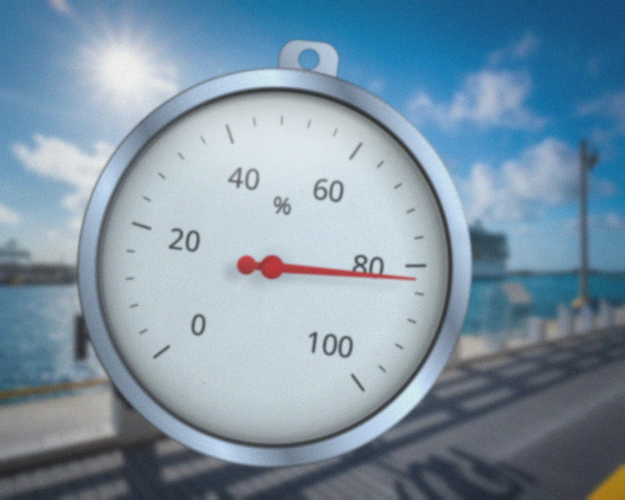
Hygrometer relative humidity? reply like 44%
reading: 82%
